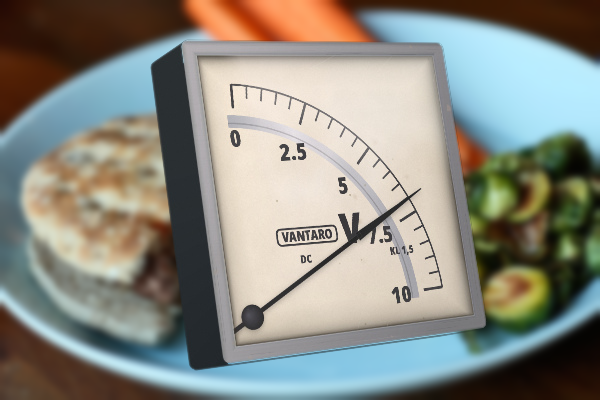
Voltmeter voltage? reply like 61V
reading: 7V
